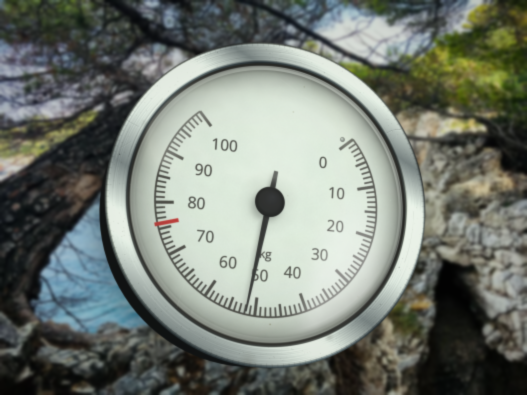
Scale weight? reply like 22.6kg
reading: 52kg
